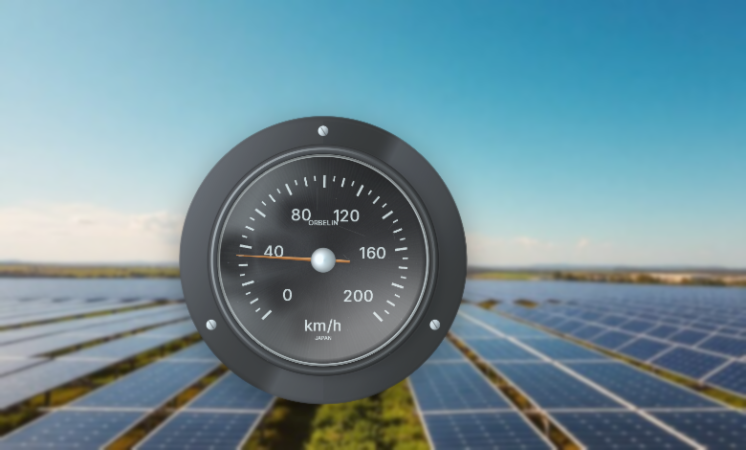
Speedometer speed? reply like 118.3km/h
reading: 35km/h
